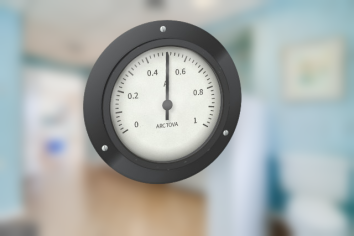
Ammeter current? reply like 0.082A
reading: 0.5A
